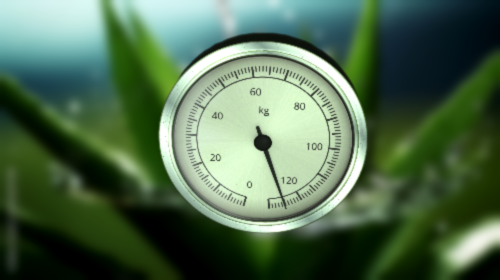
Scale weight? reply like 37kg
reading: 125kg
